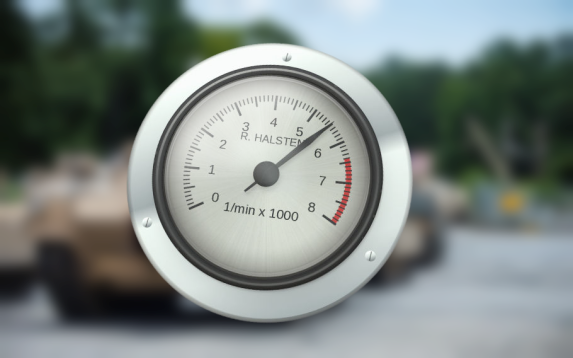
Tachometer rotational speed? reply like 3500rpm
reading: 5500rpm
